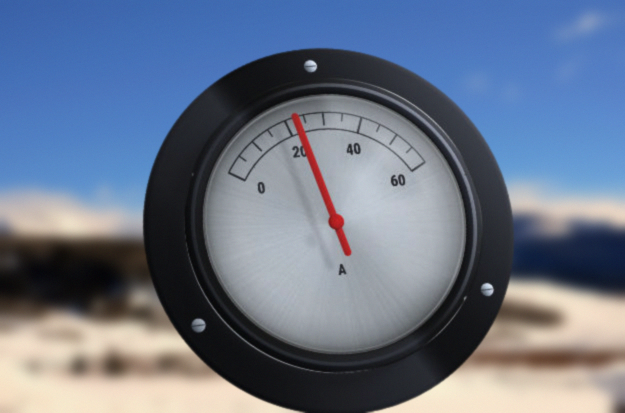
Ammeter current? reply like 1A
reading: 22.5A
